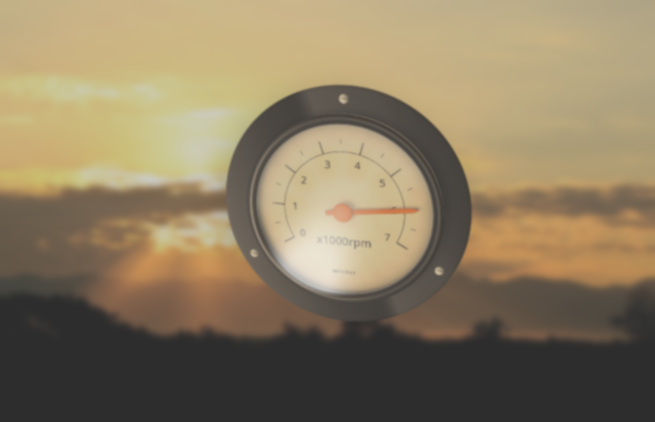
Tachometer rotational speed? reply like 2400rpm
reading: 6000rpm
